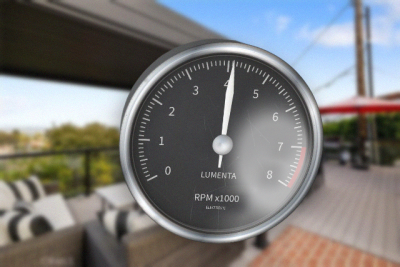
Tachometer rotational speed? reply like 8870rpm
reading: 4100rpm
